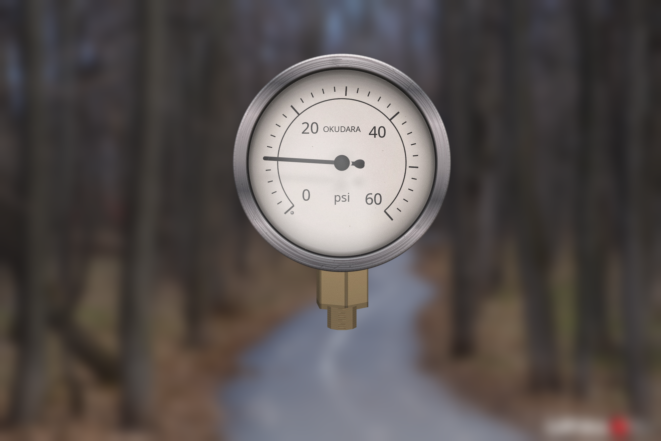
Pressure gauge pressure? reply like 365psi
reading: 10psi
